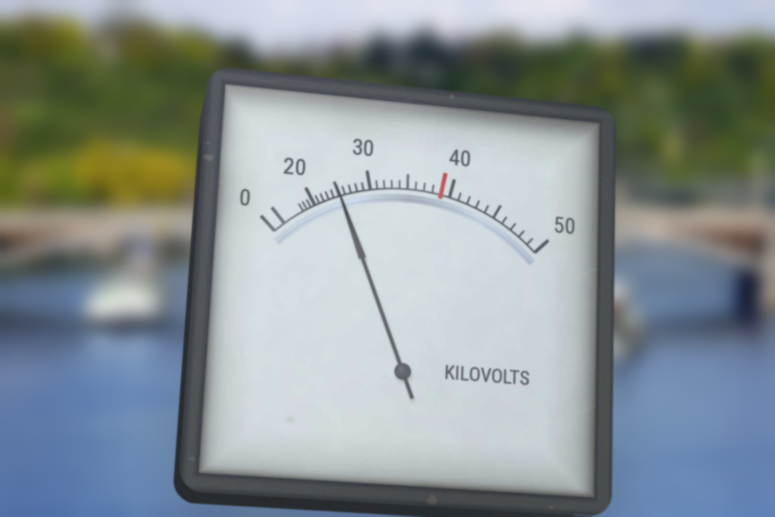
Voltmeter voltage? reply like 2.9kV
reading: 25kV
